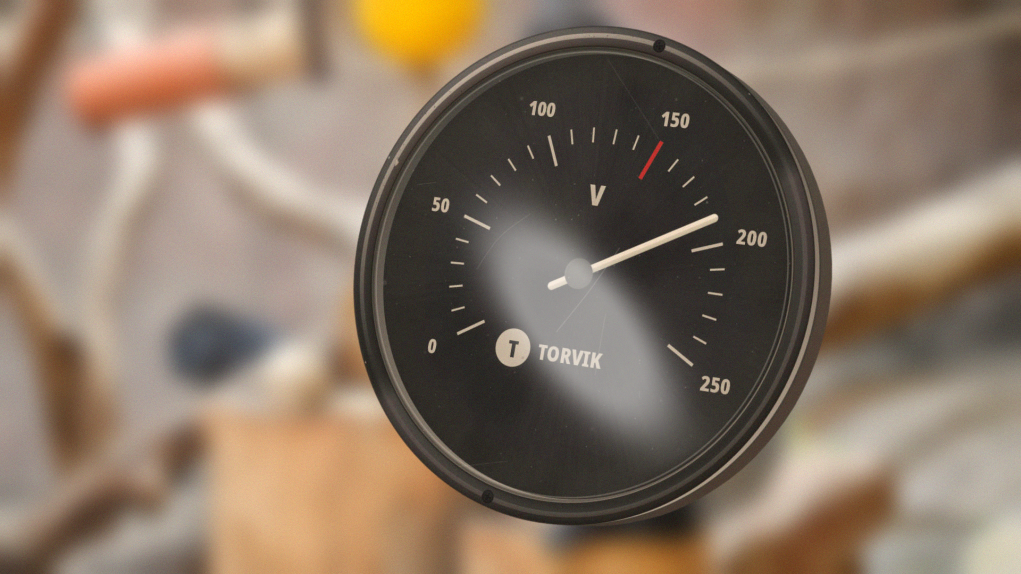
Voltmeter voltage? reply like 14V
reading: 190V
